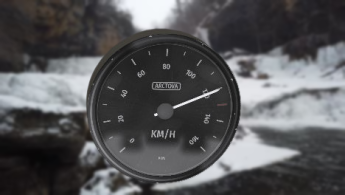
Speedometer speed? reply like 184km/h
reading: 120km/h
